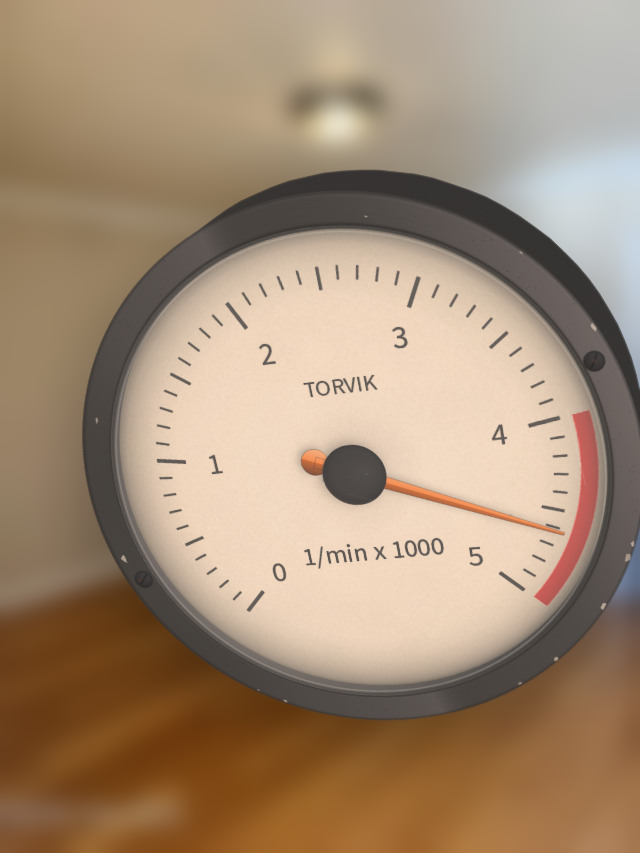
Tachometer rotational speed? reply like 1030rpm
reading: 4600rpm
